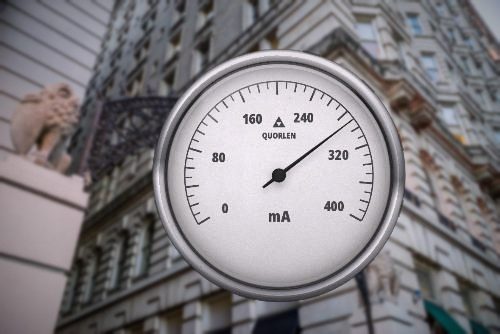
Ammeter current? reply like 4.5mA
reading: 290mA
